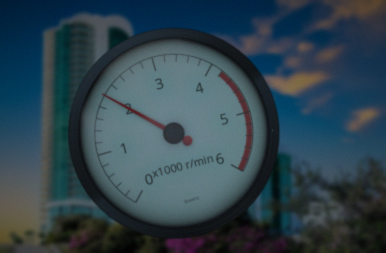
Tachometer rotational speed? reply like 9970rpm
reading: 2000rpm
